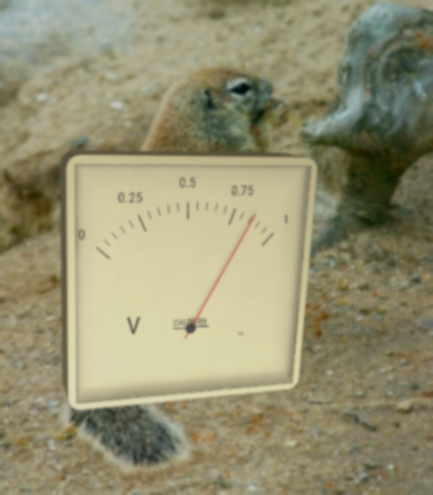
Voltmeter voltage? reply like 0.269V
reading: 0.85V
